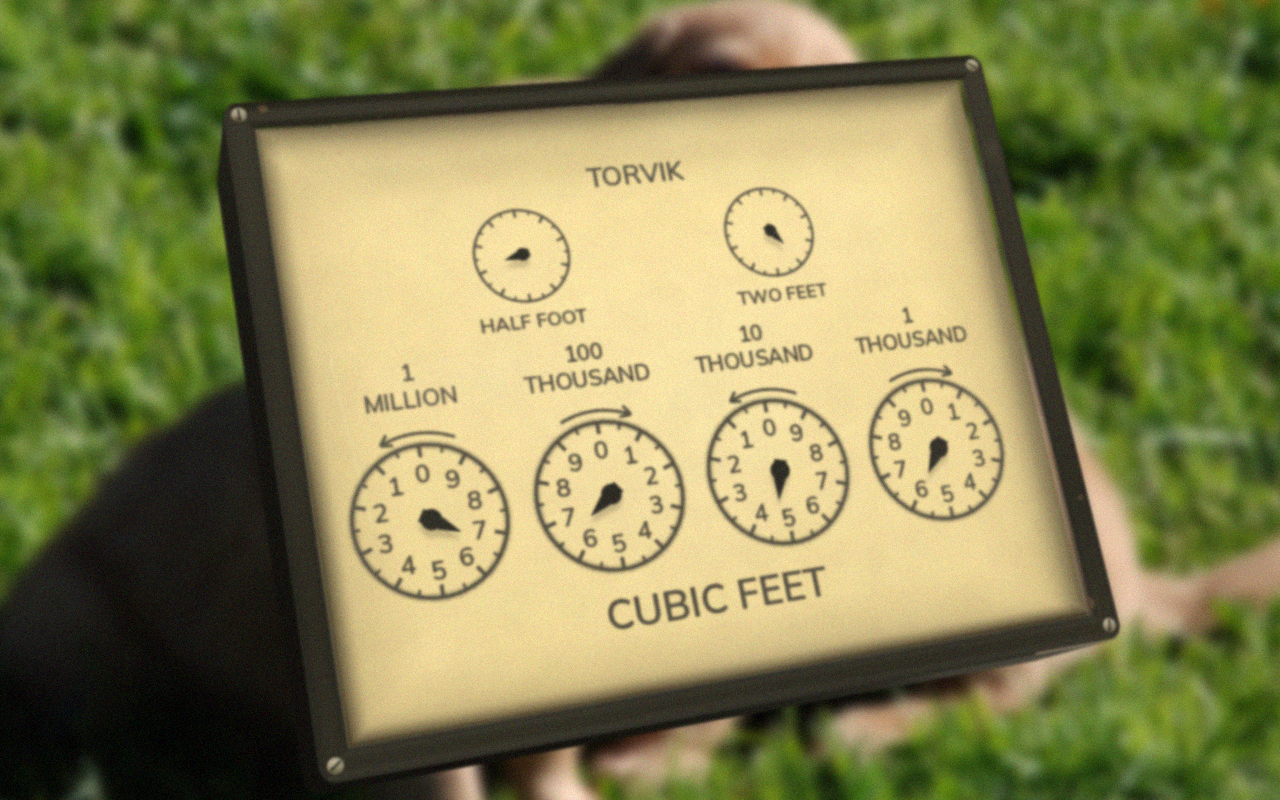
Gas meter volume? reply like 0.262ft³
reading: 664600ft³
